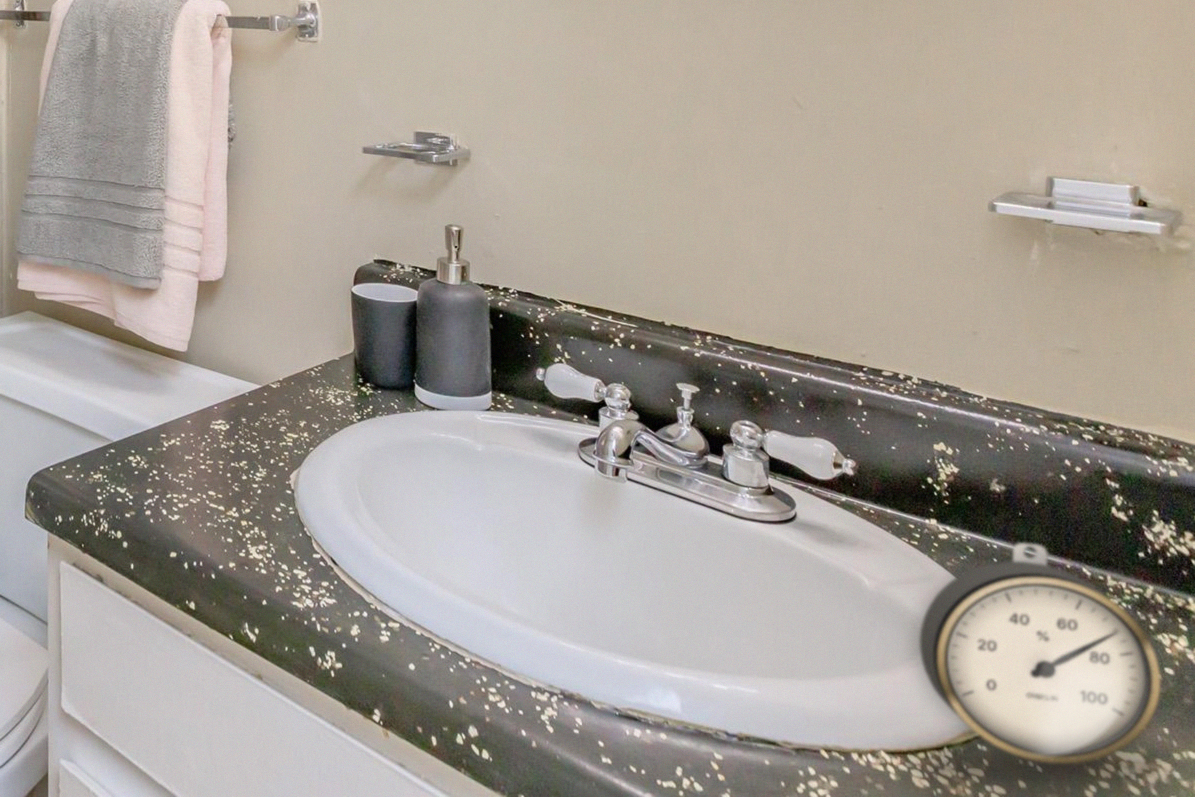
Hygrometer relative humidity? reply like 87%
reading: 72%
